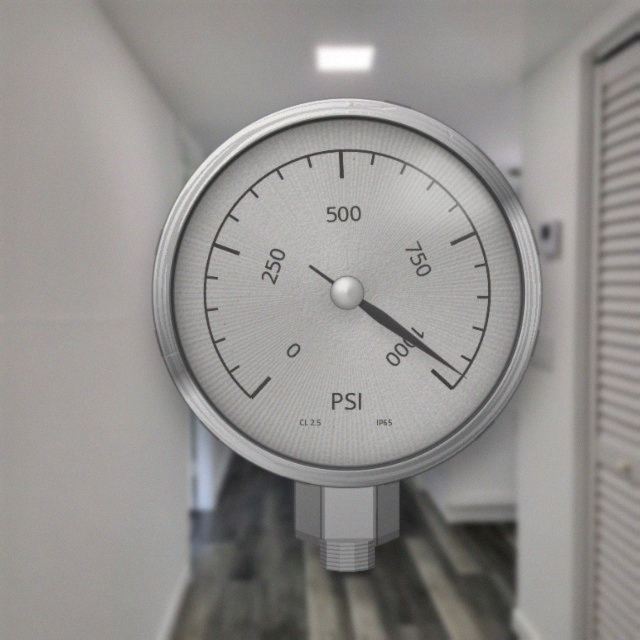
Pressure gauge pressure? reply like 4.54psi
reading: 975psi
